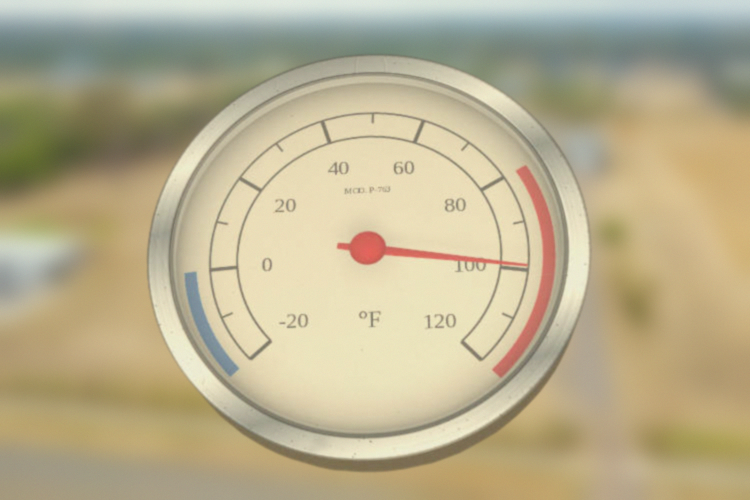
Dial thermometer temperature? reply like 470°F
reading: 100°F
